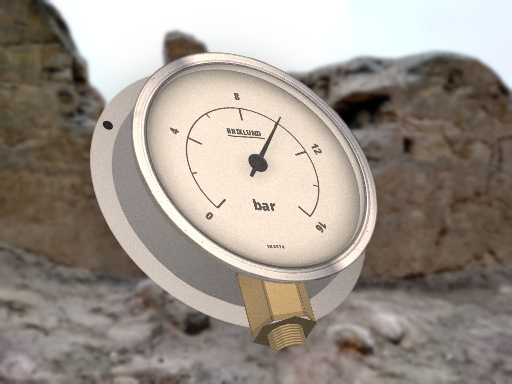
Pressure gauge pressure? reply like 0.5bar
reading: 10bar
